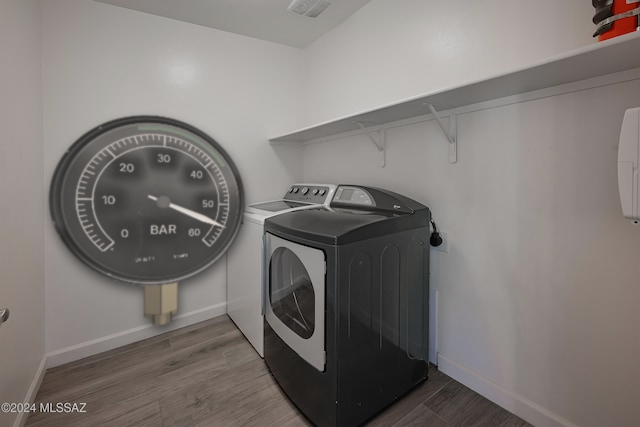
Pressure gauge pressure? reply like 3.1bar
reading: 55bar
